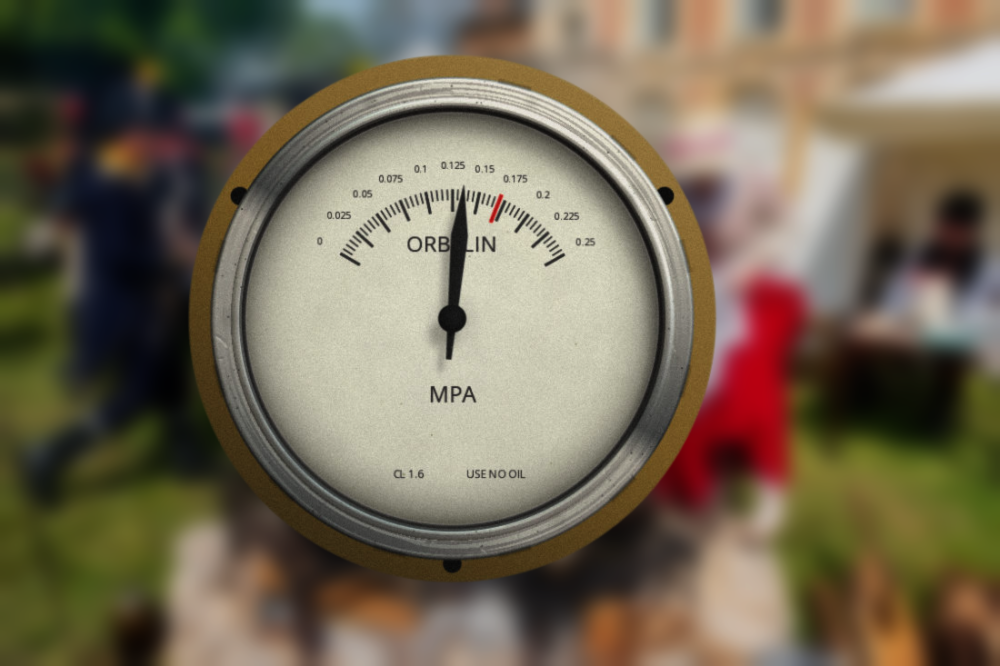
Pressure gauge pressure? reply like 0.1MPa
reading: 0.135MPa
